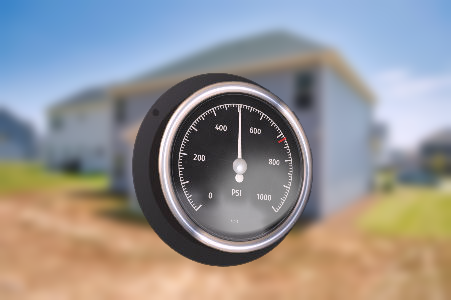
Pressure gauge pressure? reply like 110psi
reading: 500psi
